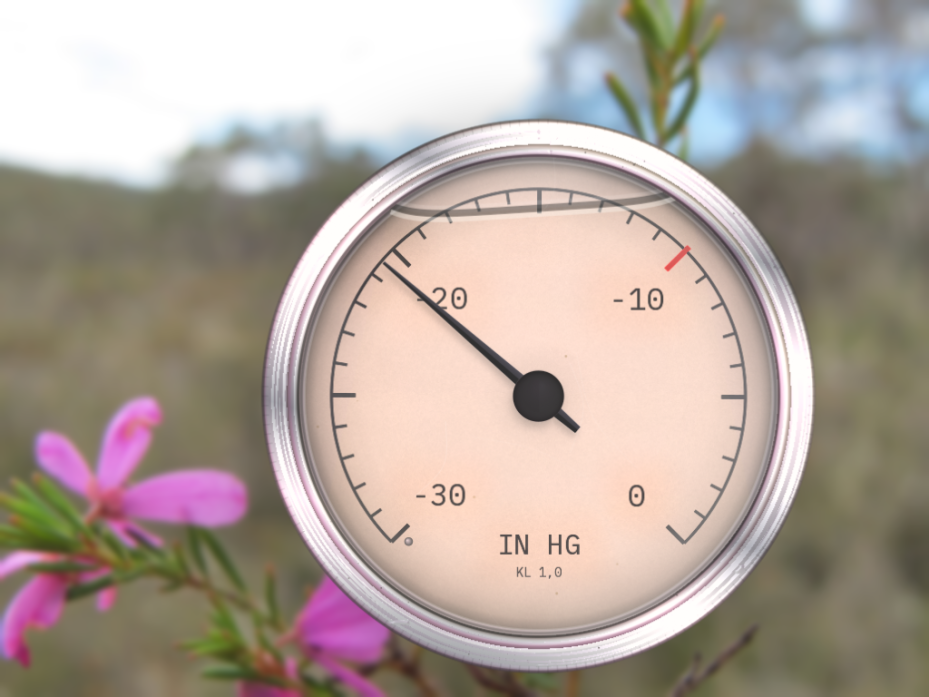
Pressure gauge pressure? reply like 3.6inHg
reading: -20.5inHg
